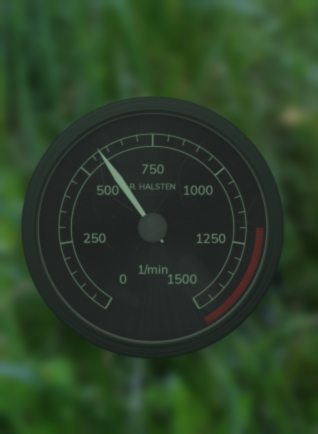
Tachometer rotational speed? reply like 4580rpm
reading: 575rpm
